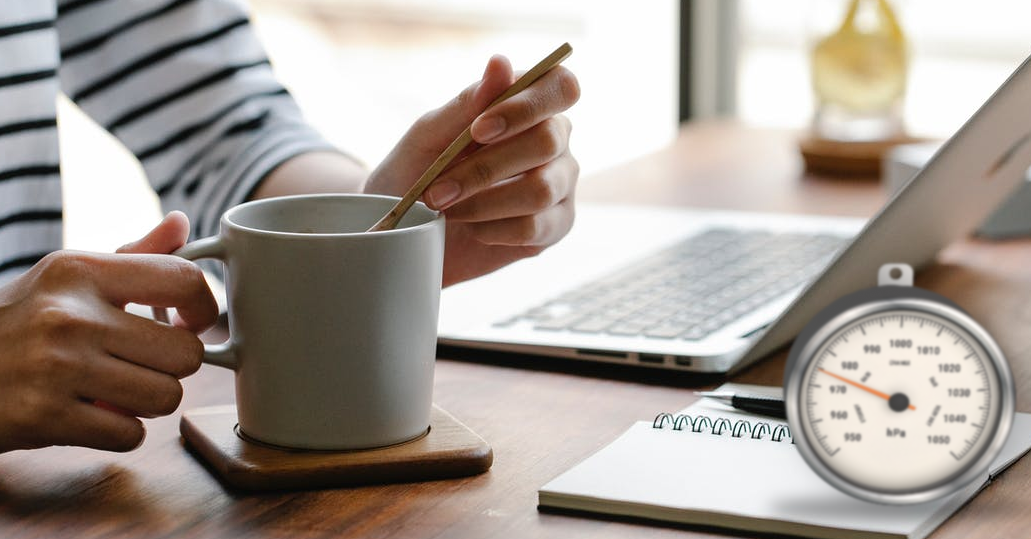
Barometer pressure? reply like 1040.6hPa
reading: 975hPa
